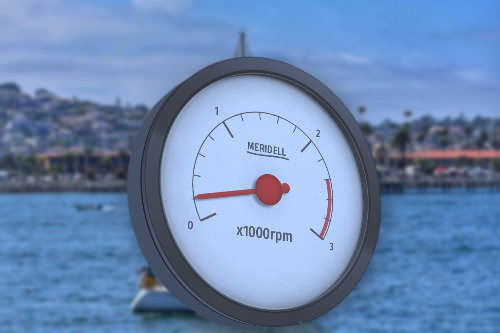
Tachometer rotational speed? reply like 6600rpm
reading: 200rpm
